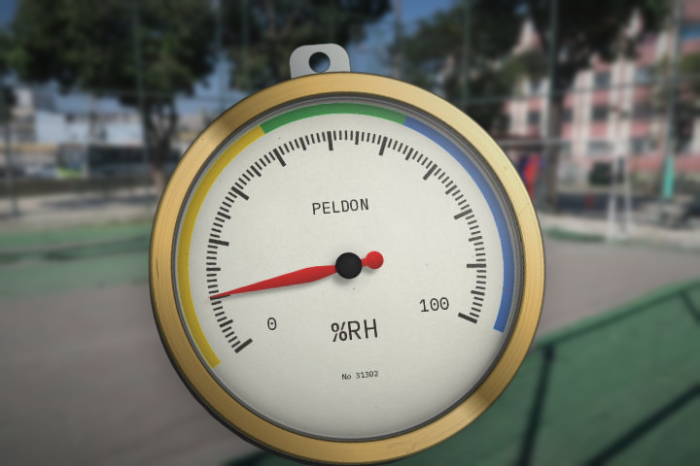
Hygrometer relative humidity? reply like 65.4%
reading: 10%
